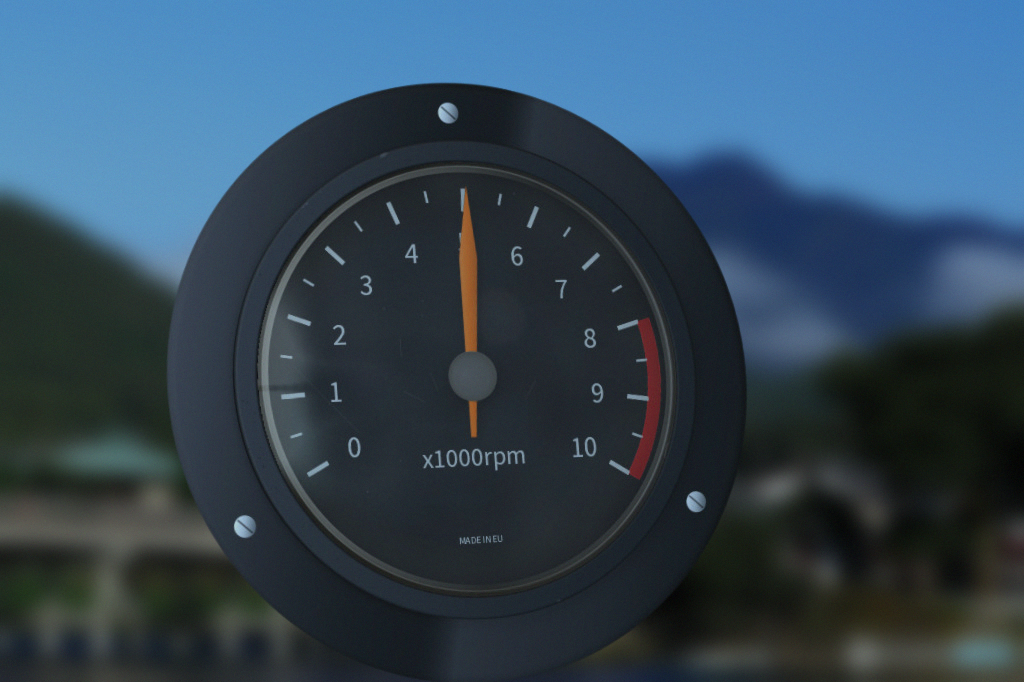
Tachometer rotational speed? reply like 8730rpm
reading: 5000rpm
